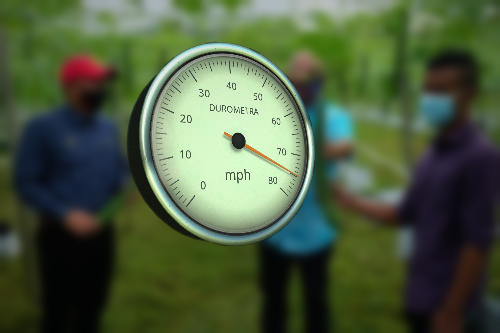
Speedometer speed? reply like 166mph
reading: 75mph
